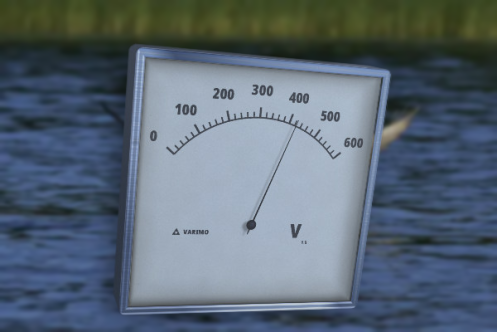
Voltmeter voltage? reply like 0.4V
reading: 420V
